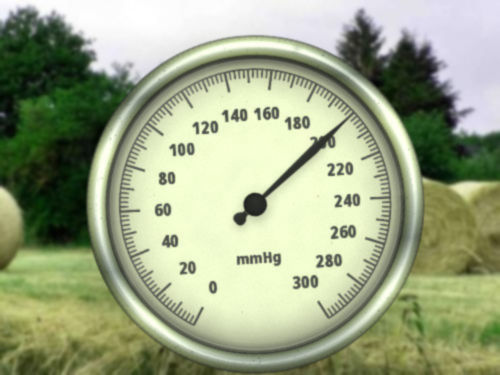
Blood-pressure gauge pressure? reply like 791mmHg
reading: 200mmHg
